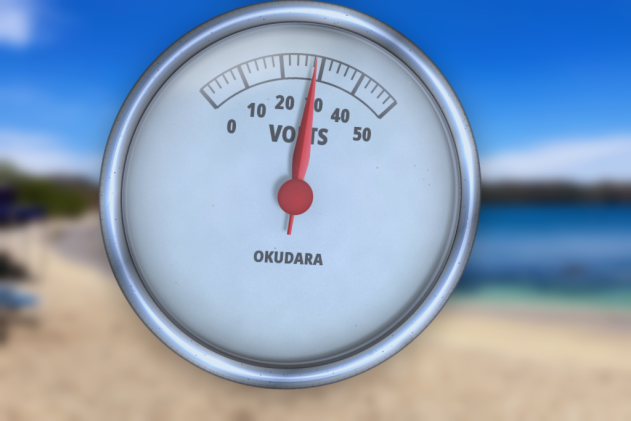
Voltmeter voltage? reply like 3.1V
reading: 28V
